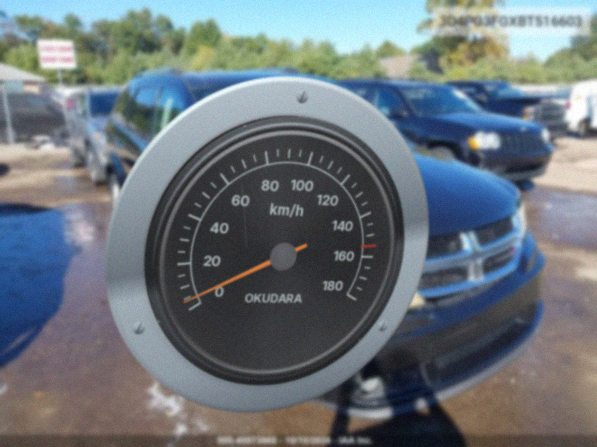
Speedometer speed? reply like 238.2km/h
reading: 5km/h
